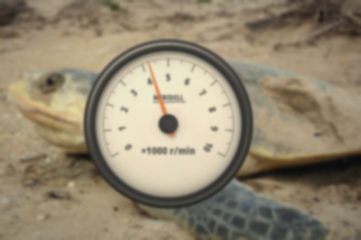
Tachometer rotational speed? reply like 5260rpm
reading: 4250rpm
